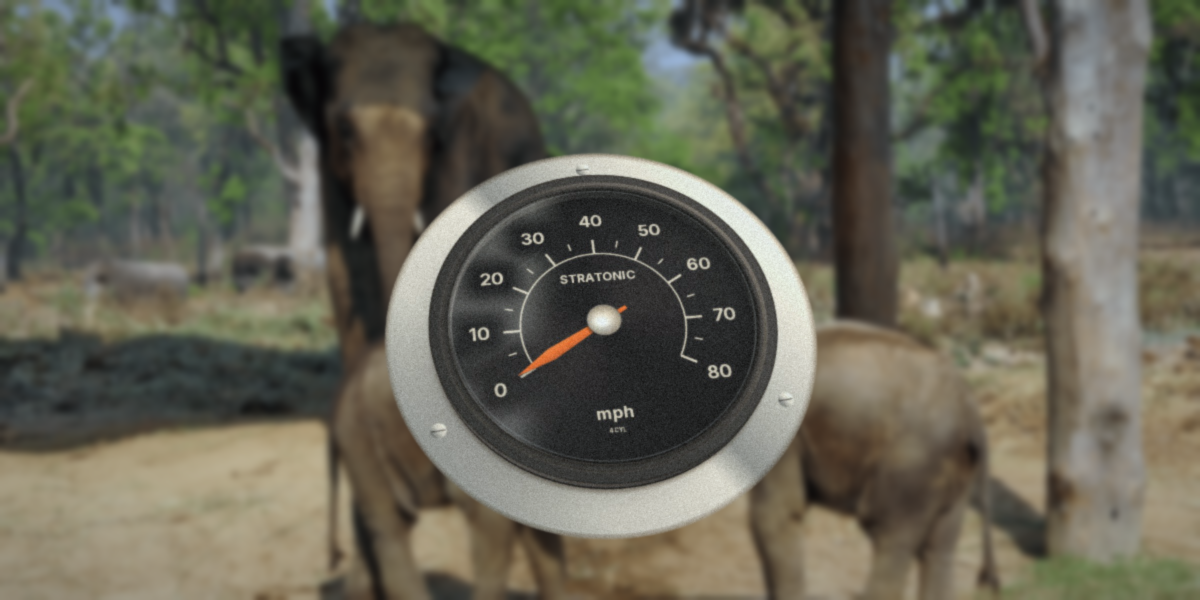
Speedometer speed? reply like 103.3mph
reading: 0mph
